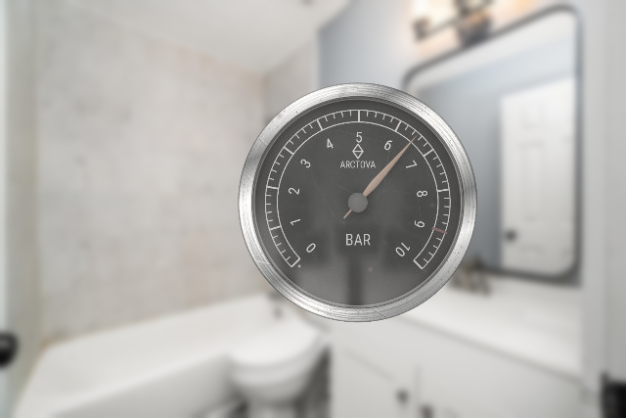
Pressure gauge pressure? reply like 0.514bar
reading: 6.5bar
